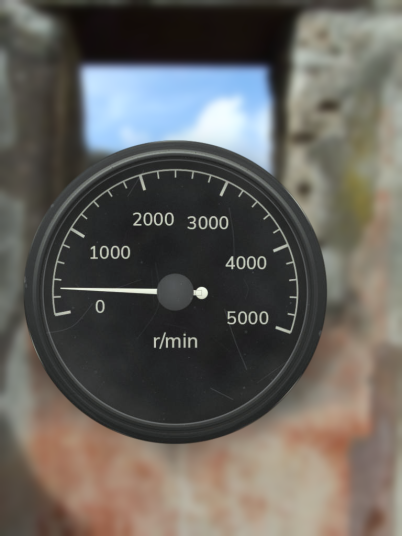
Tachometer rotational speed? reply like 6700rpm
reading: 300rpm
